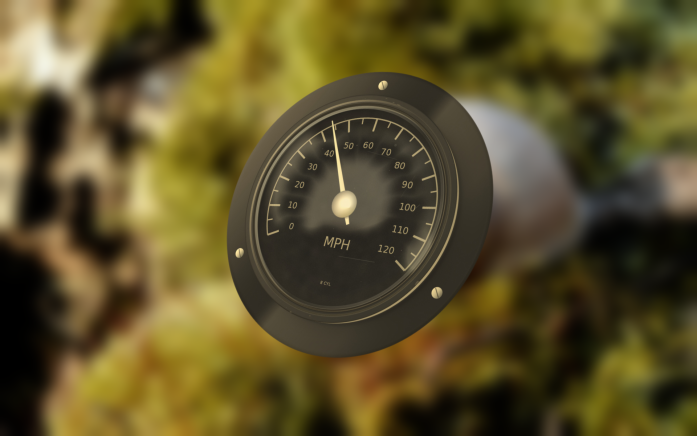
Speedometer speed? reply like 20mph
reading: 45mph
